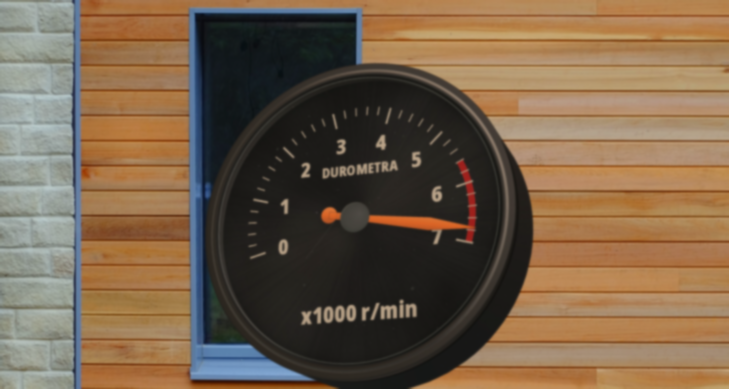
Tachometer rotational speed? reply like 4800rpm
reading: 6800rpm
